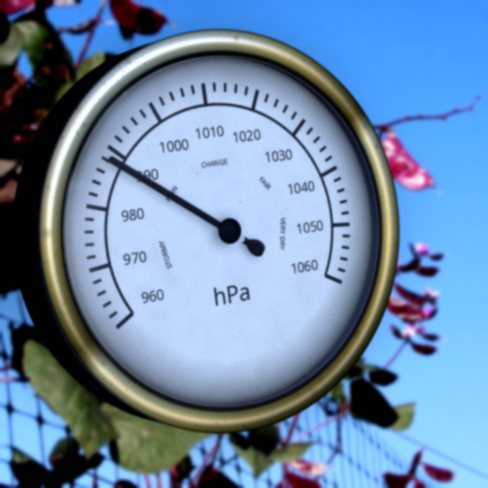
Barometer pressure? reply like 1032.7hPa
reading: 988hPa
